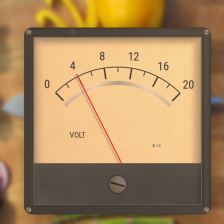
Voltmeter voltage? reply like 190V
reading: 4V
